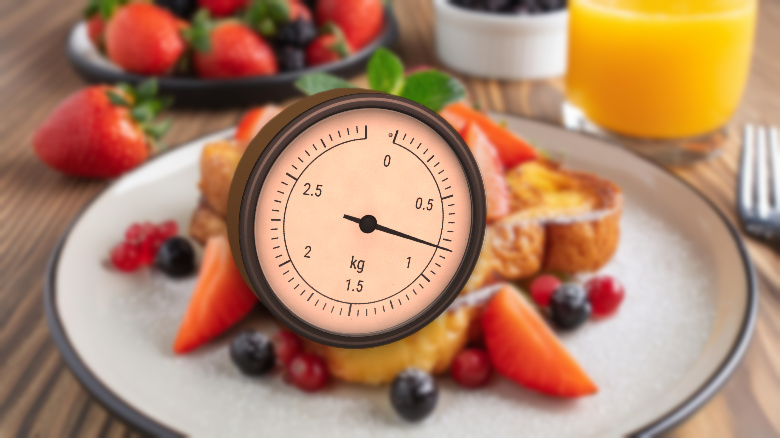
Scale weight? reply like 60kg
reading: 0.8kg
